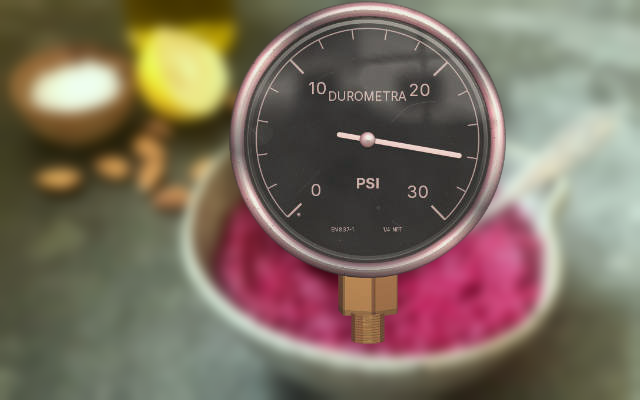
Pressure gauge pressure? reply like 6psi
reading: 26psi
